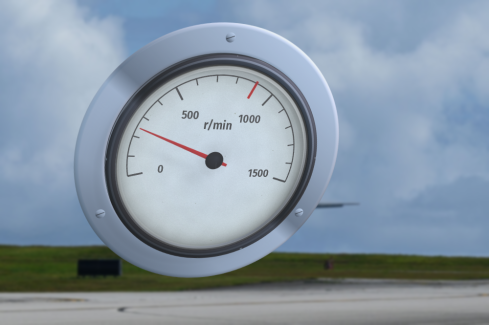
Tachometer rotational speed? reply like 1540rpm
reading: 250rpm
